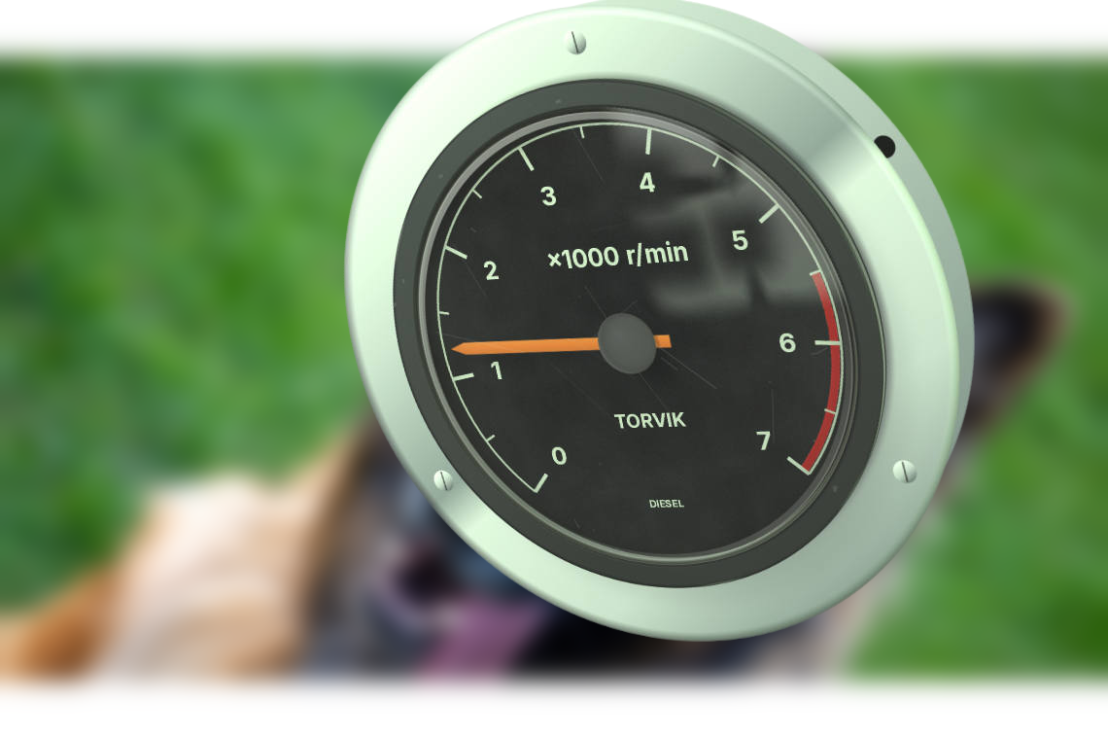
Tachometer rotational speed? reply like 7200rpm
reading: 1250rpm
